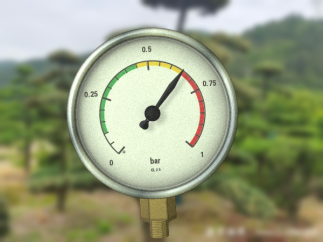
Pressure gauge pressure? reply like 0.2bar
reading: 0.65bar
